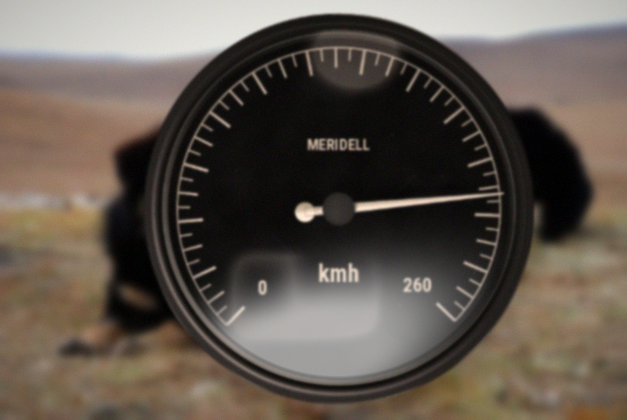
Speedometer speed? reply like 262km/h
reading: 212.5km/h
